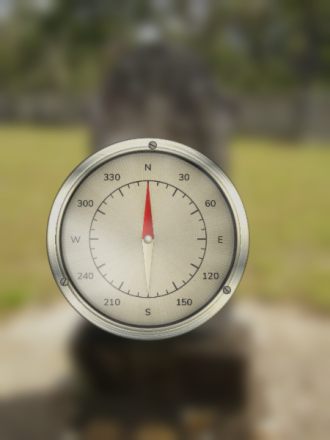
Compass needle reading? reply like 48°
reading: 0°
